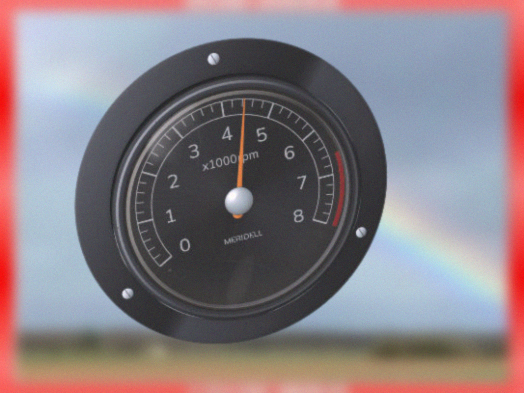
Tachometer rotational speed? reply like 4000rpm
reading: 4400rpm
